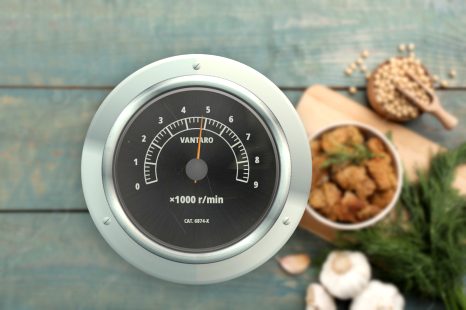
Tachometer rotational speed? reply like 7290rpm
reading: 4800rpm
